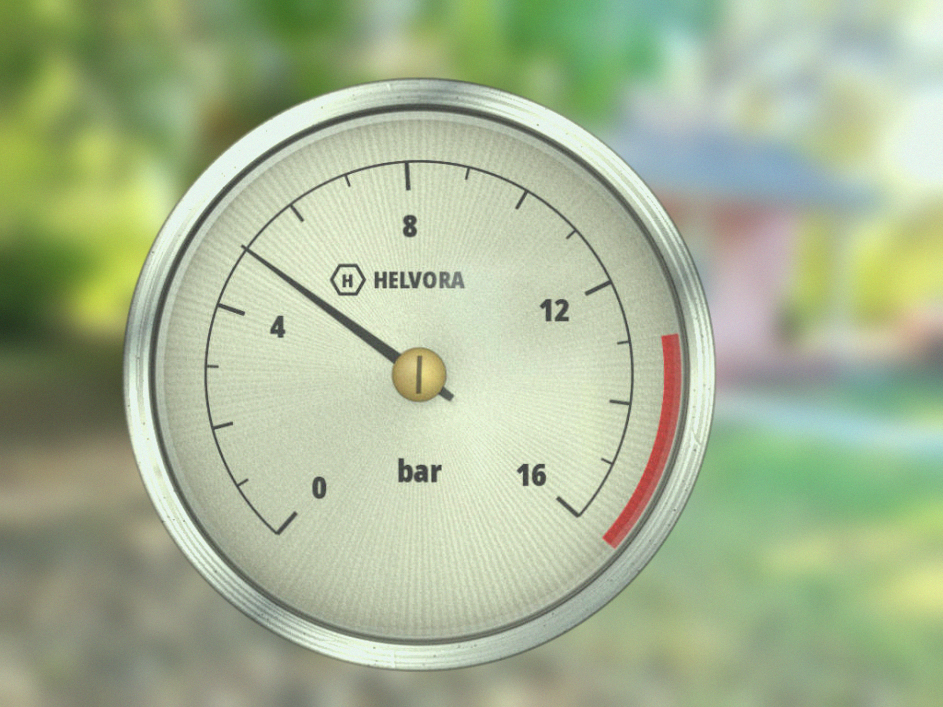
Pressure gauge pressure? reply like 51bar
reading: 5bar
